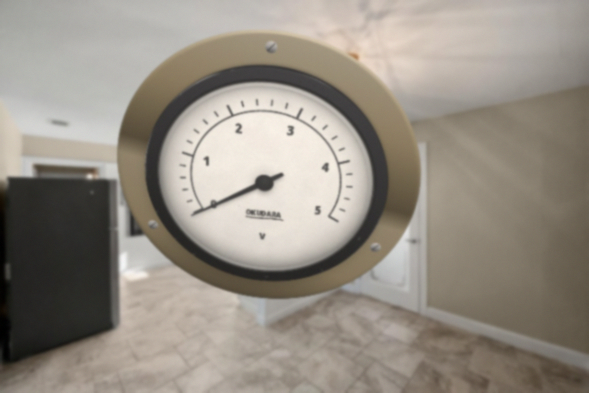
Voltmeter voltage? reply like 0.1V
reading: 0V
